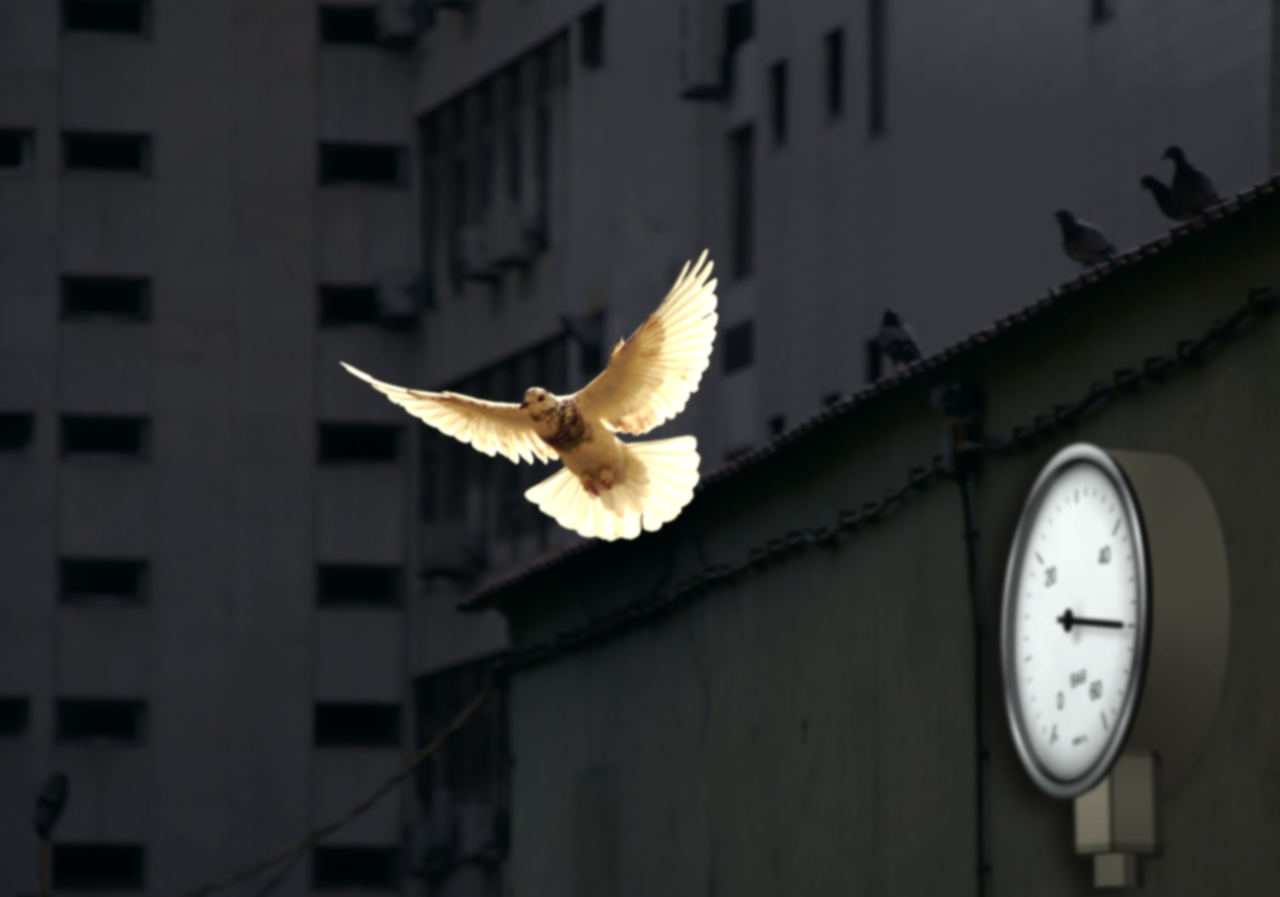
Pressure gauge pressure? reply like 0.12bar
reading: 50bar
